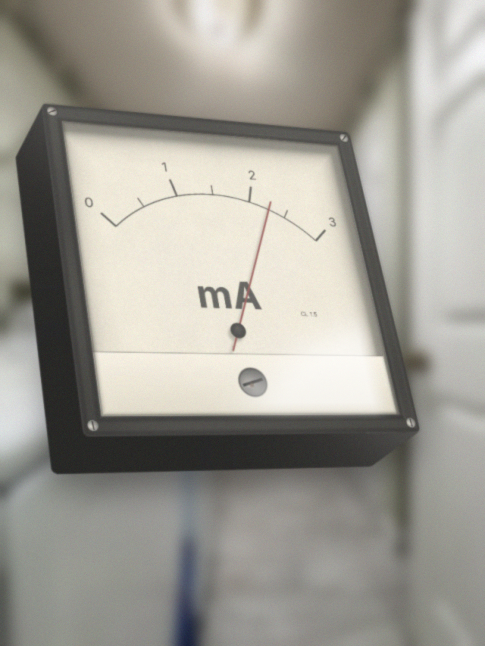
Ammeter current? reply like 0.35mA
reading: 2.25mA
